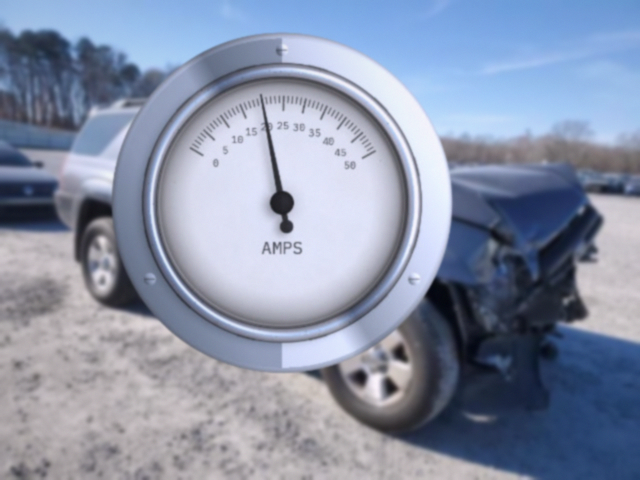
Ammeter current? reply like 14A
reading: 20A
